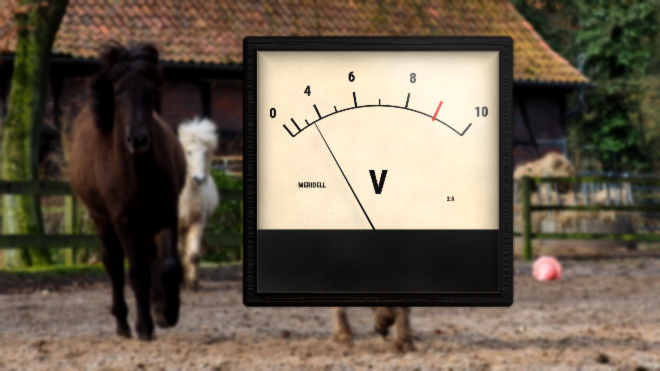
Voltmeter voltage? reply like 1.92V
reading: 3.5V
